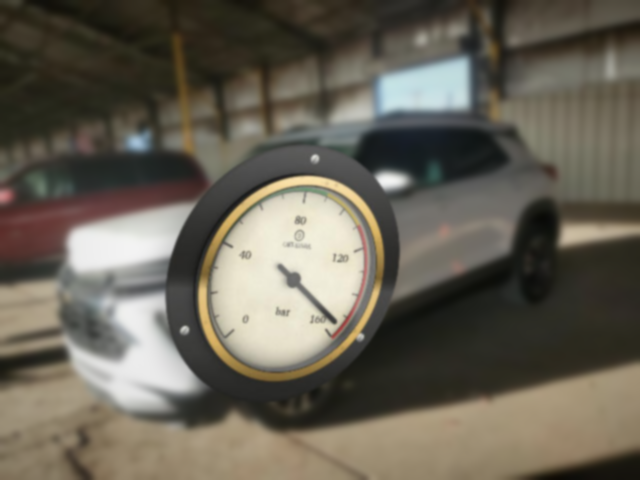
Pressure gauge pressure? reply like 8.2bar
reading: 155bar
